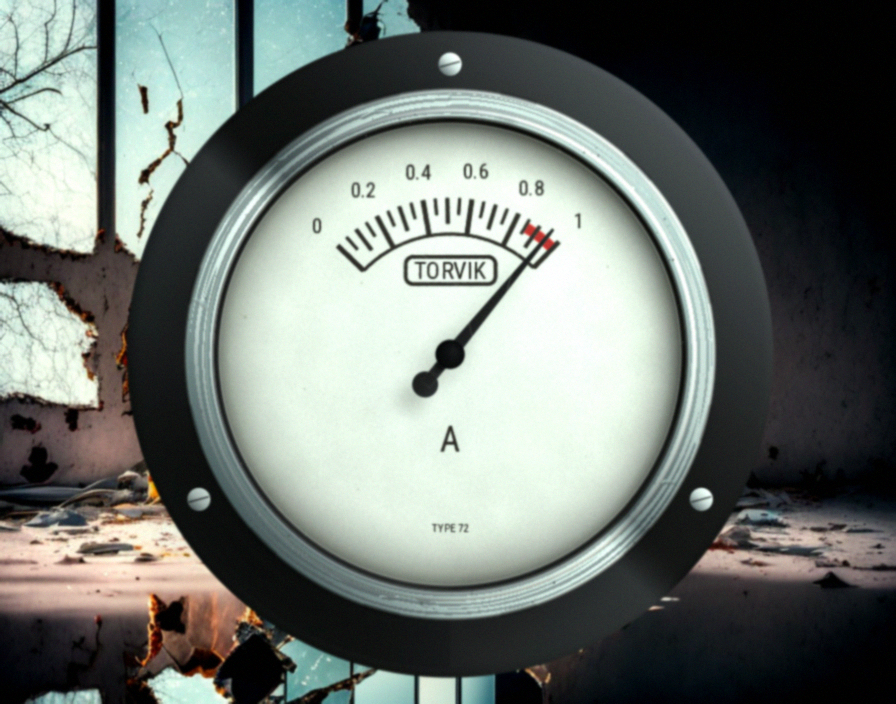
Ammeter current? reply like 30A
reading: 0.95A
